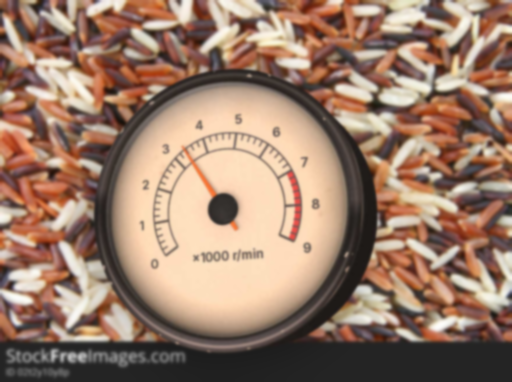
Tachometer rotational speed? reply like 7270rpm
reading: 3400rpm
